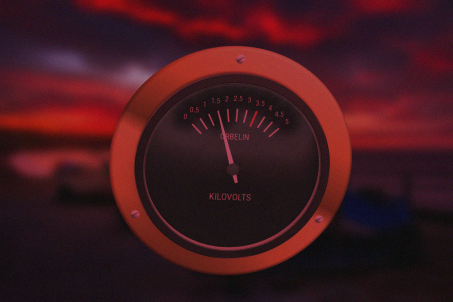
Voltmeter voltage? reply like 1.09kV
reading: 1.5kV
